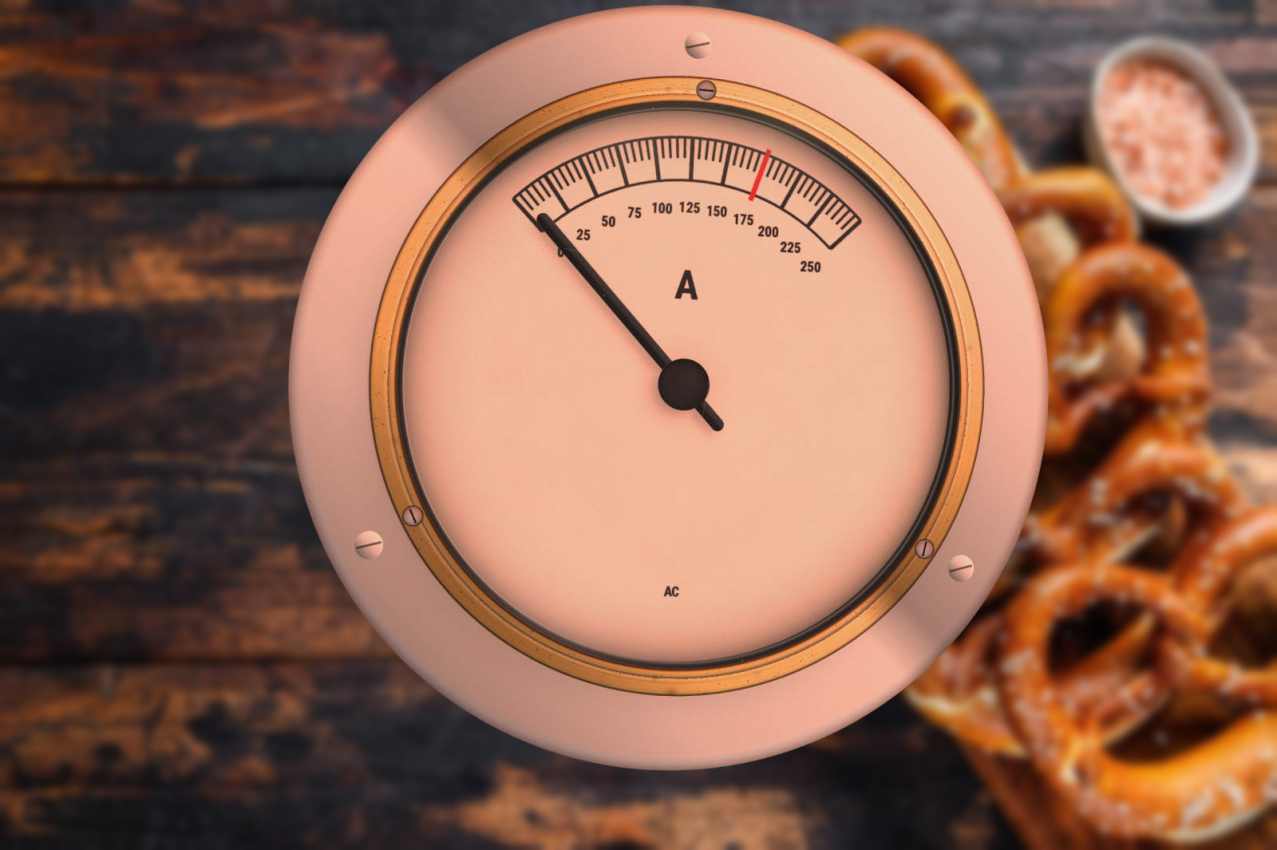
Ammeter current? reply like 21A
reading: 5A
